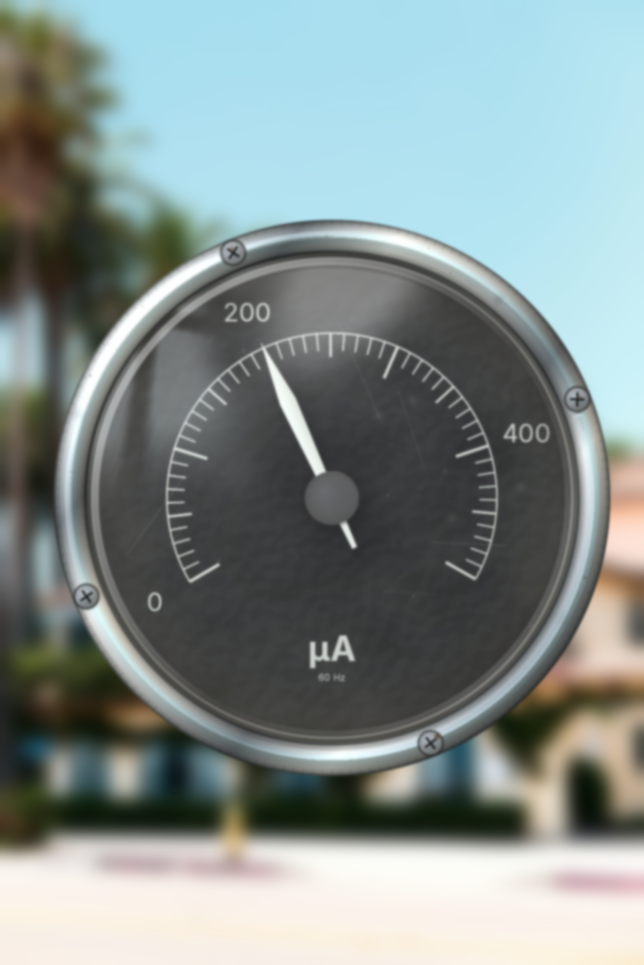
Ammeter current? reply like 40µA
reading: 200µA
